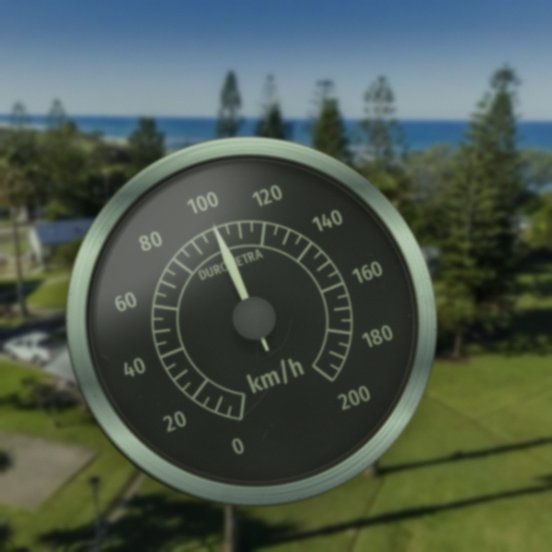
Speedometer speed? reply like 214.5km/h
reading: 100km/h
